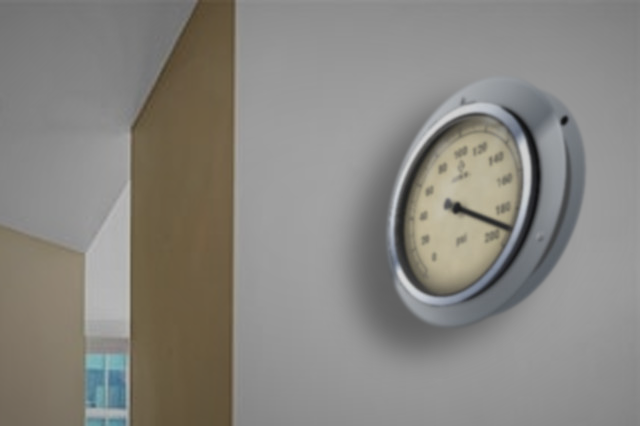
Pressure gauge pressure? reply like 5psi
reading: 190psi
